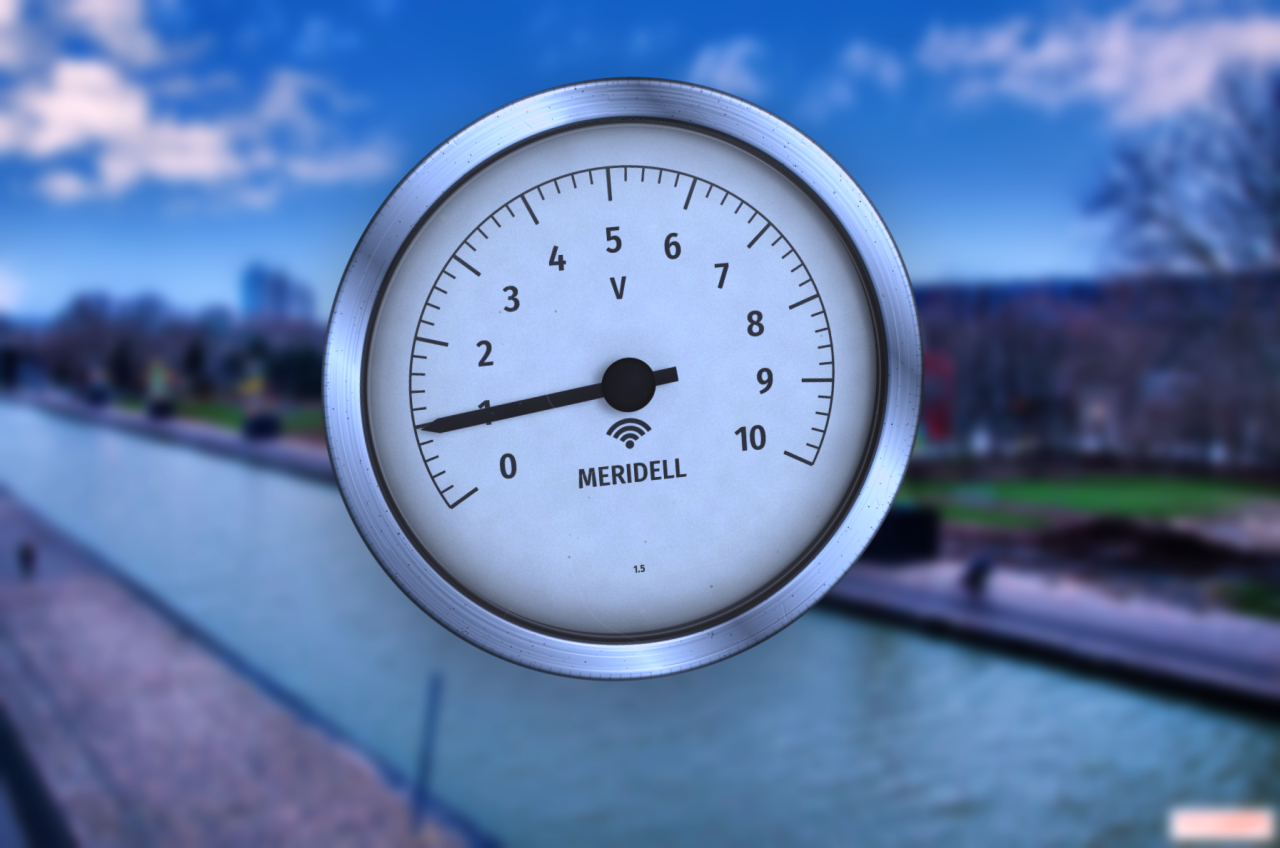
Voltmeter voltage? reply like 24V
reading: 1V
